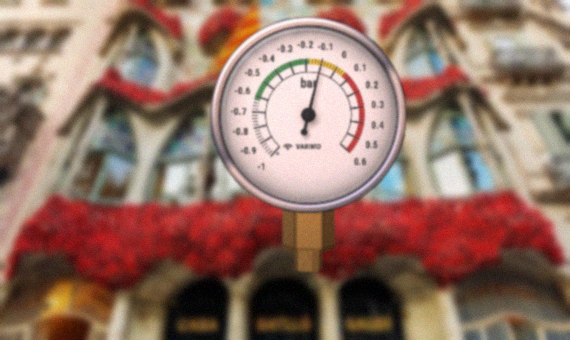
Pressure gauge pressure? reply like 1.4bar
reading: -0.1bar
